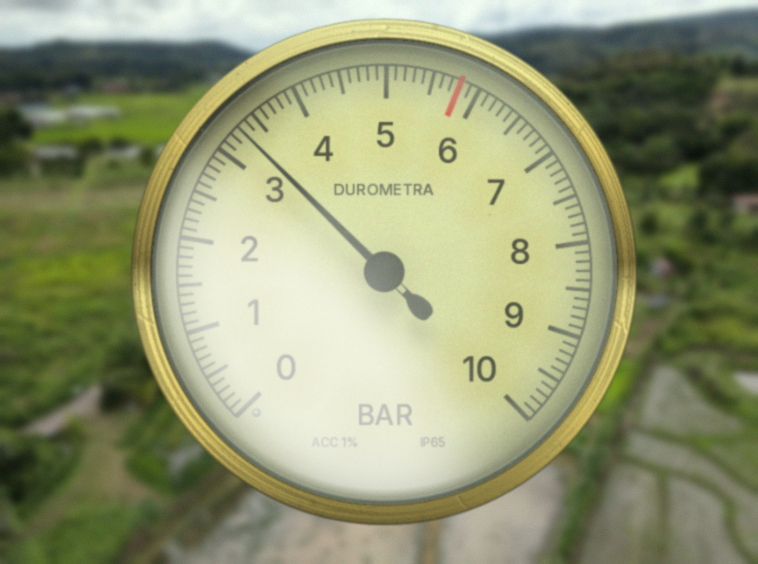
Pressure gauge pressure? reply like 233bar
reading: 3.3bar
